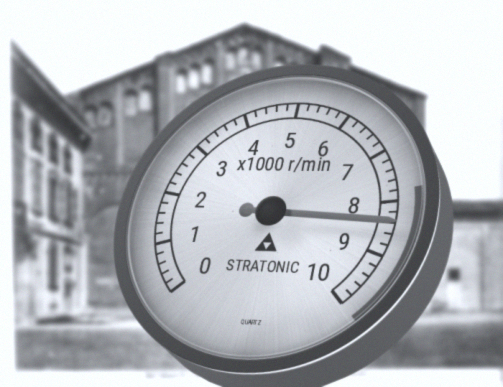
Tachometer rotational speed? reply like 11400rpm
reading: 8400rpm
